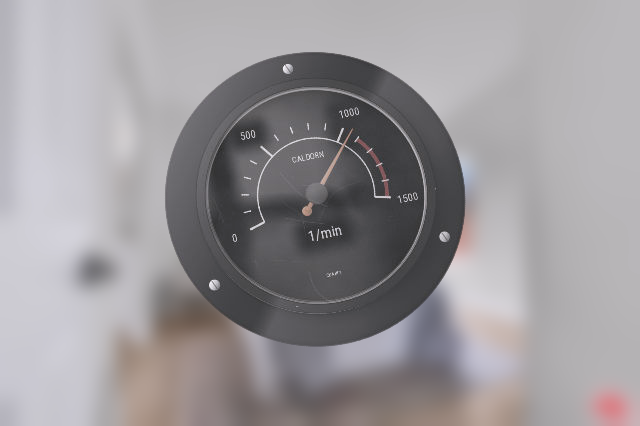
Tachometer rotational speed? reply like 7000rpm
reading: 1050rpm
